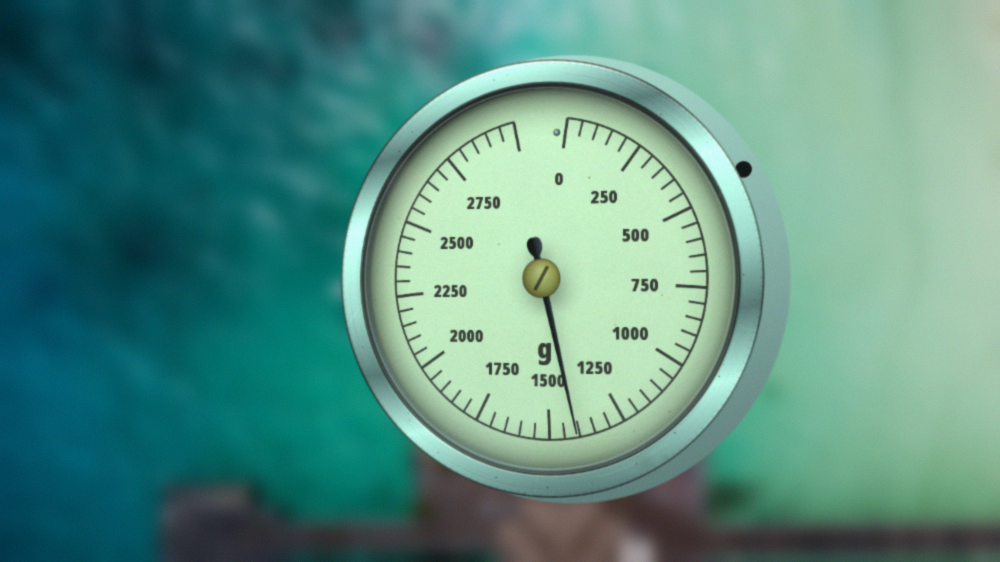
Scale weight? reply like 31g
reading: 1400g
